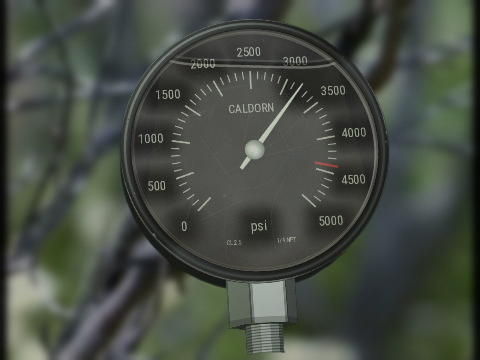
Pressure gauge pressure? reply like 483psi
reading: 3200psi
